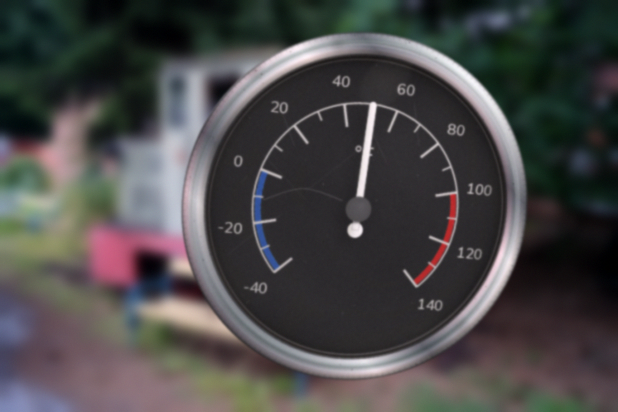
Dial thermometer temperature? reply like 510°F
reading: 50°F
